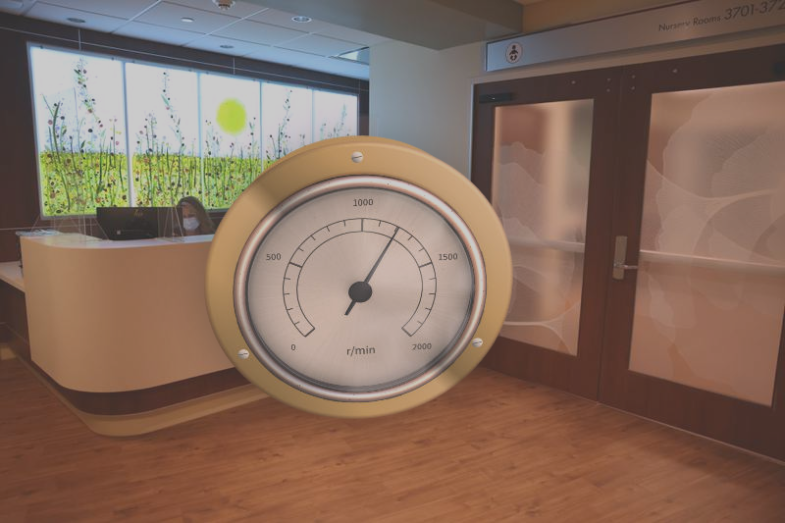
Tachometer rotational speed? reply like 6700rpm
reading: 1200rpm
